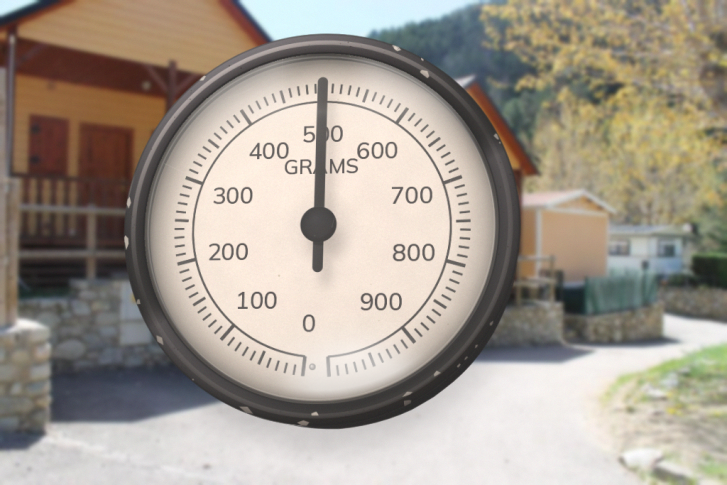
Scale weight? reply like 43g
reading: 500g
